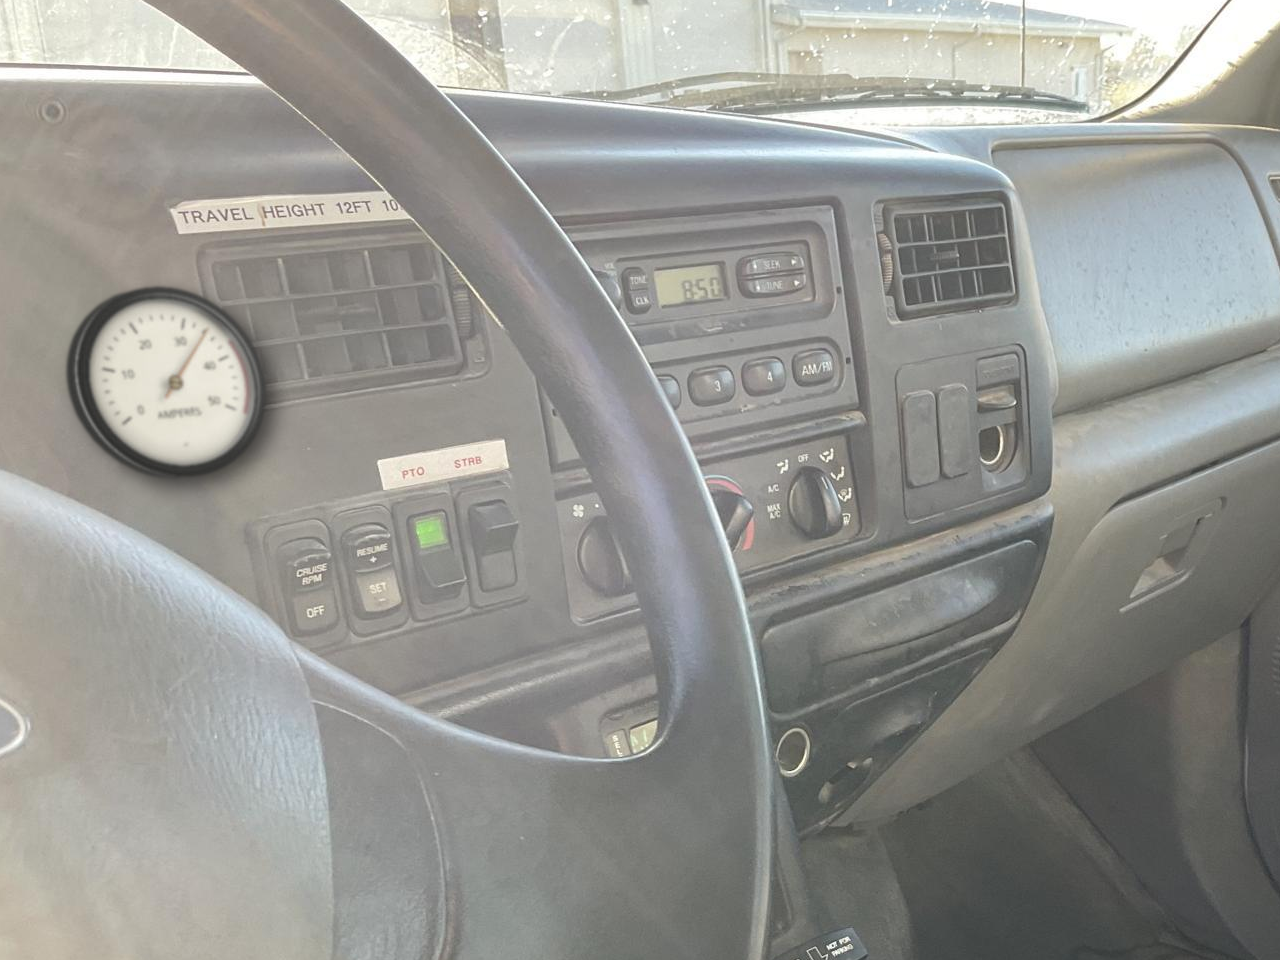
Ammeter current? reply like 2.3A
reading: 34A
